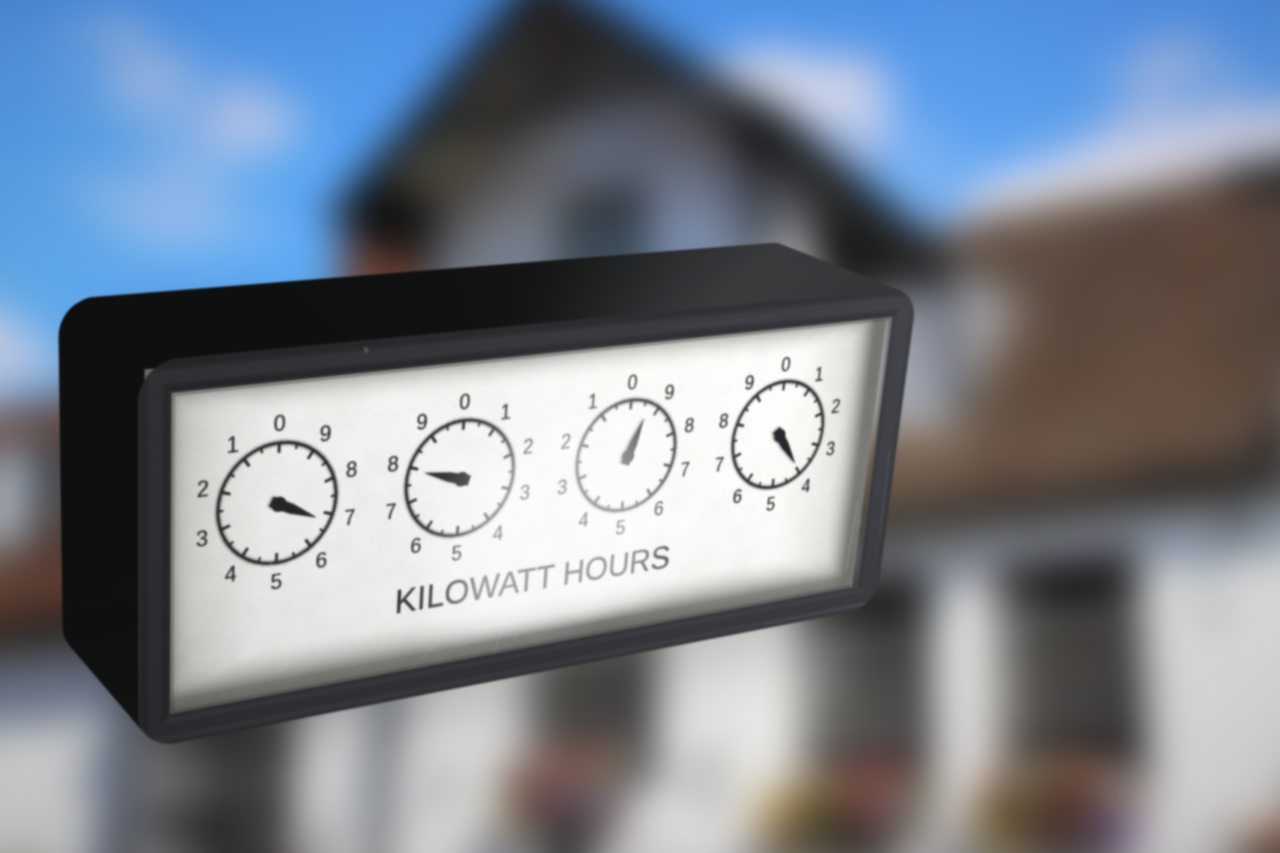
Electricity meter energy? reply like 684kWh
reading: 6794kWh
